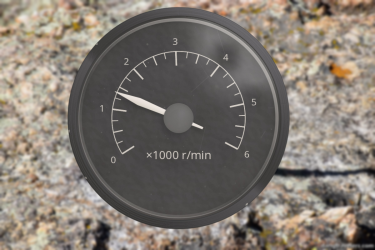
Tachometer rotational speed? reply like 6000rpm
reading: 1375rpm
